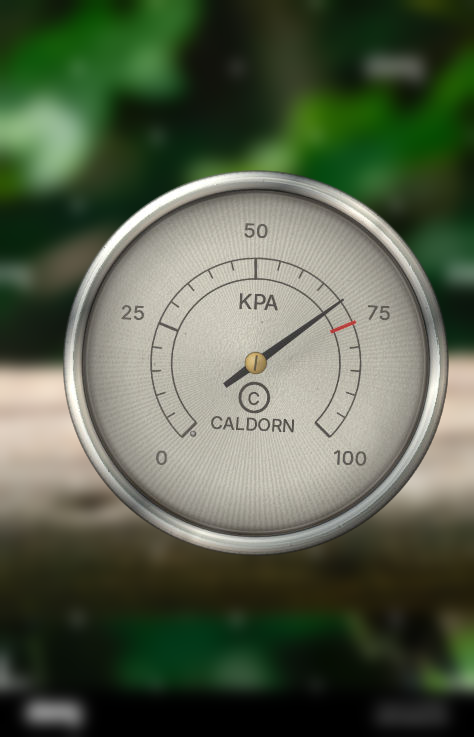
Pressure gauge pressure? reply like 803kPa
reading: 70kPa
